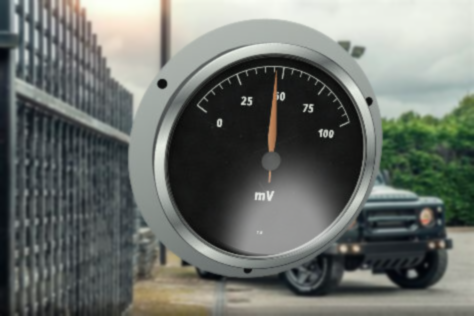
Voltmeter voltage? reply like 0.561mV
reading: 45mV
